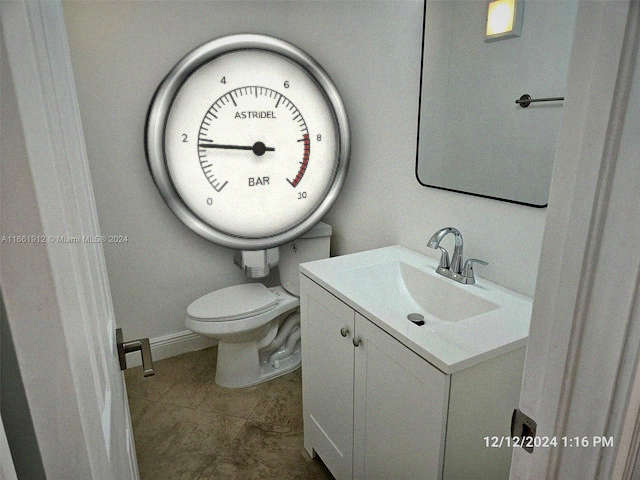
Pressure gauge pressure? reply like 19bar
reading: 1.8bar
